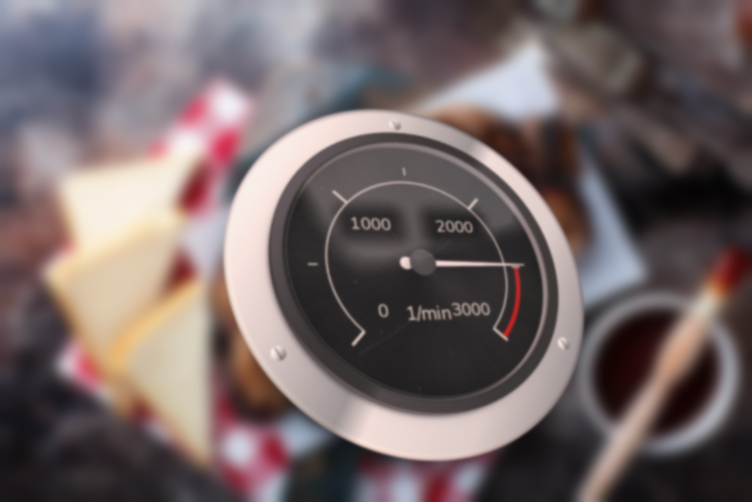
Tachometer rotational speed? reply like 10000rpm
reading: 2500rpm
